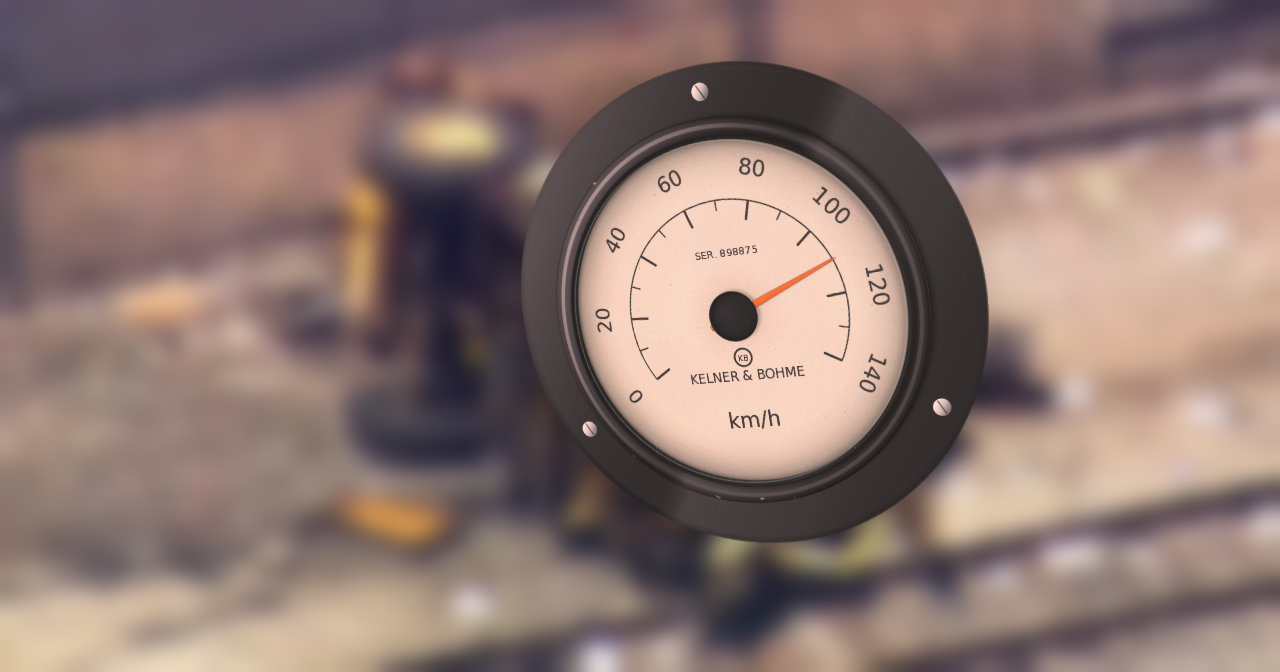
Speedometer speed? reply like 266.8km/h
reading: 110km/h
